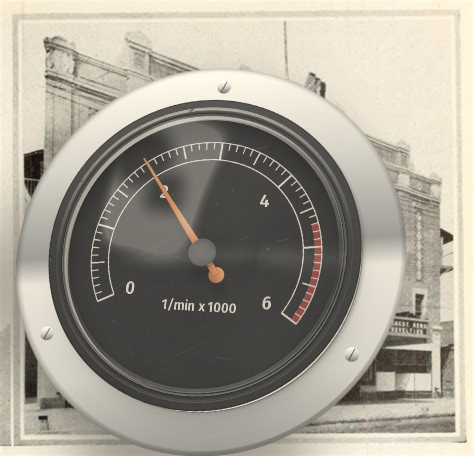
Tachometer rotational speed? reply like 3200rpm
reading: 2000rpm
